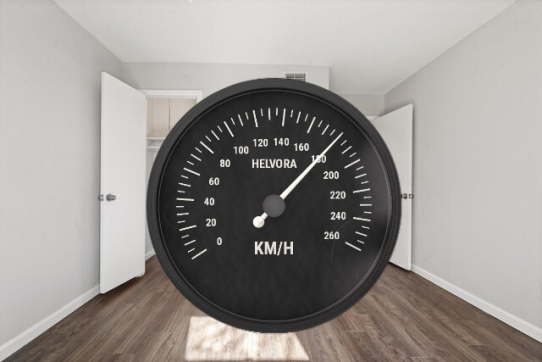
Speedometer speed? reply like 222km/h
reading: 180km/h
